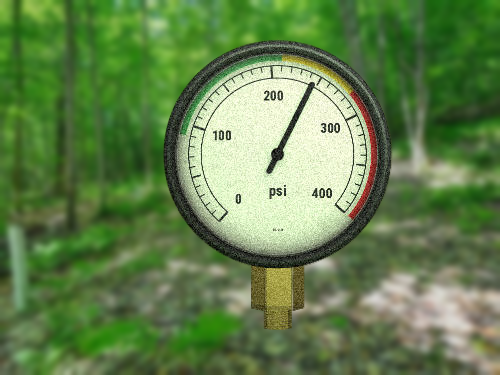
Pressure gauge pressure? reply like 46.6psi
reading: 245psi
